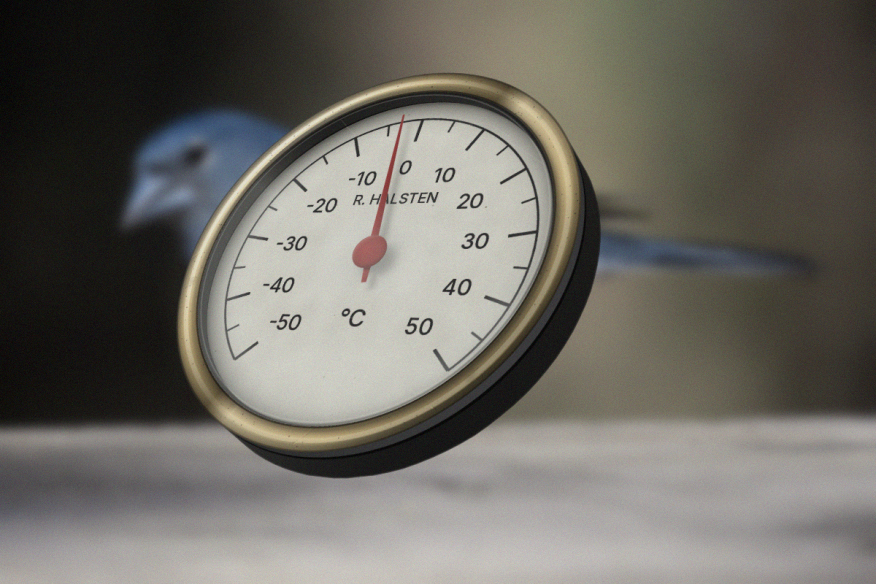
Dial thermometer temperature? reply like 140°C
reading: -2.5°C
